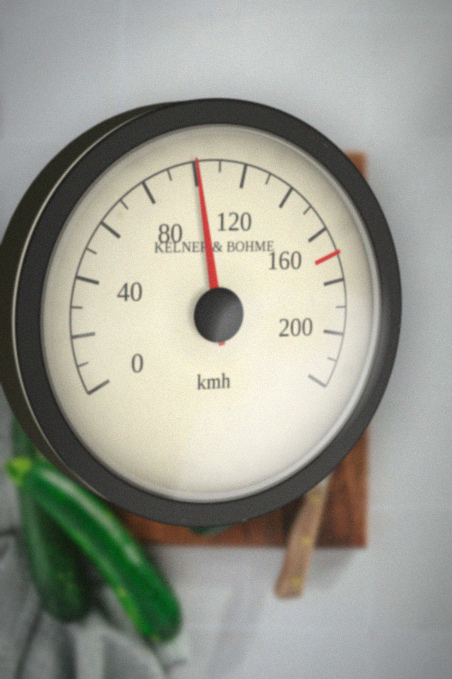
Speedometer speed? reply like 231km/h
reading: 100km/h
